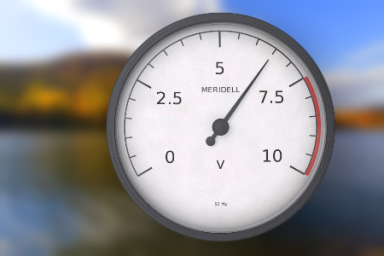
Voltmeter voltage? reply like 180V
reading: 6.5V
